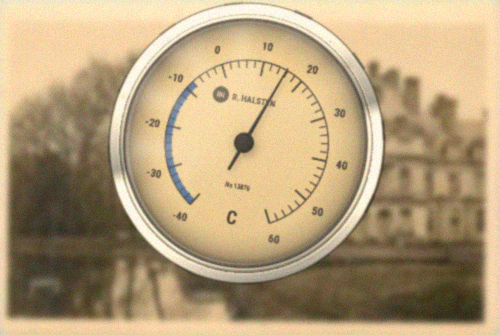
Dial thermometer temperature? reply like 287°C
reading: 16°C
